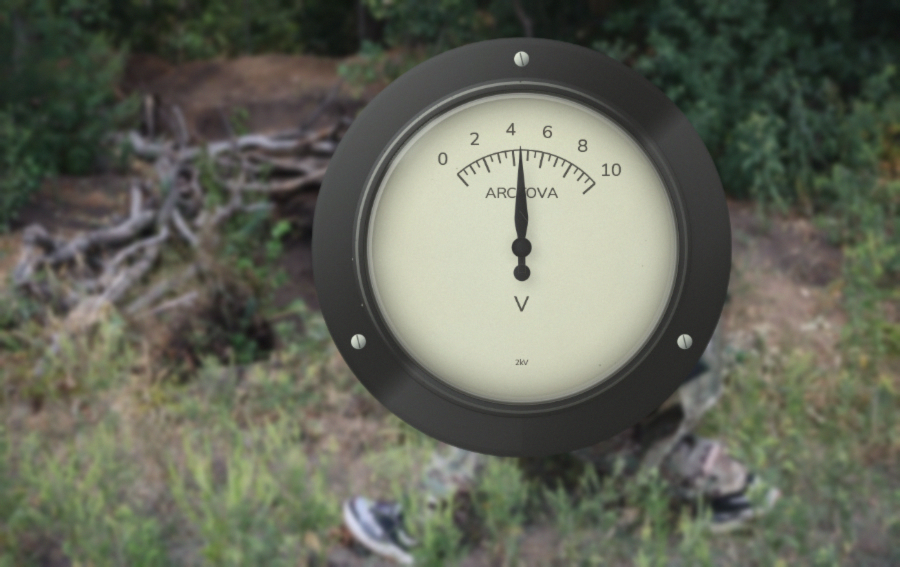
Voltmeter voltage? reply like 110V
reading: 4.5V
